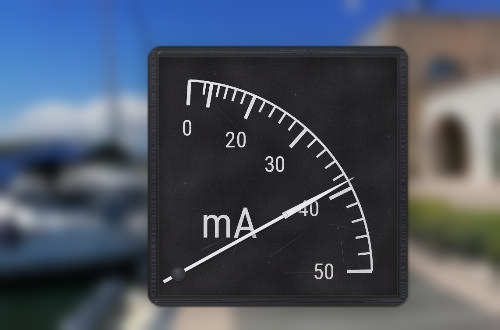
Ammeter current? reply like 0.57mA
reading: 39mA
